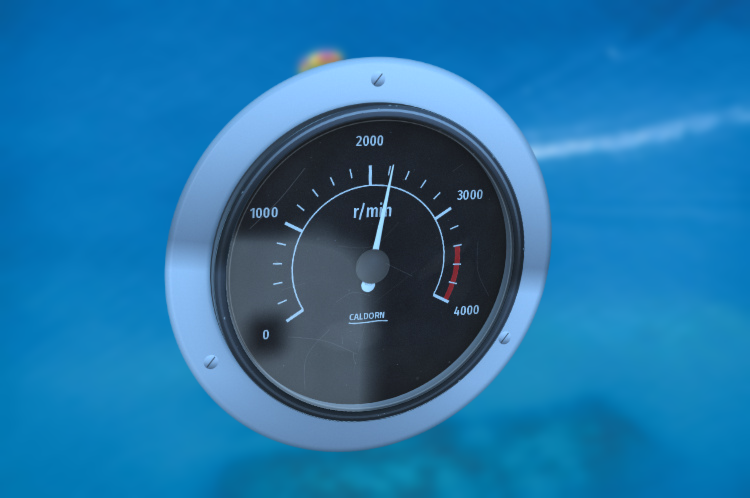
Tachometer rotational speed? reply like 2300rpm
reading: 2200rpm
